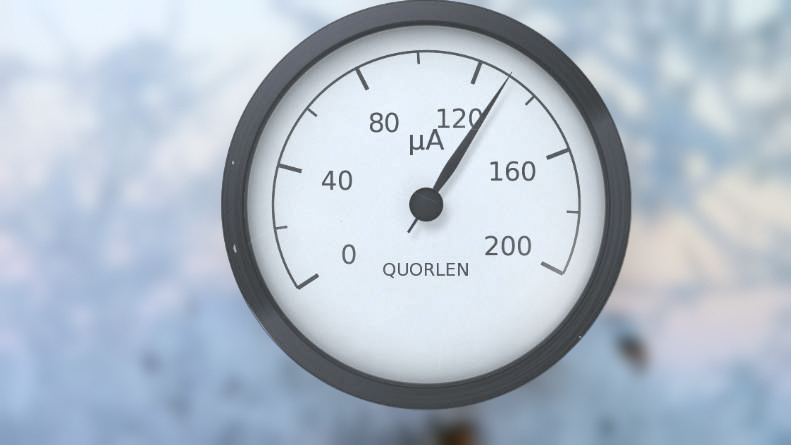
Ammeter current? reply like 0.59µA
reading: 130µA
